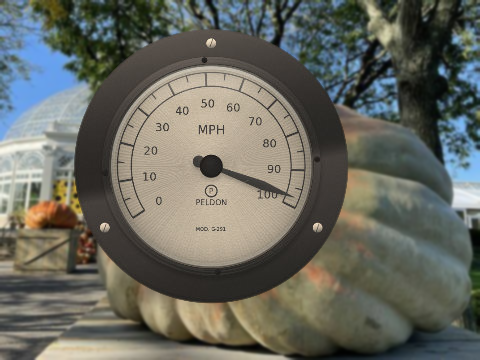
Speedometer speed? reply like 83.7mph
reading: 97.5mph
